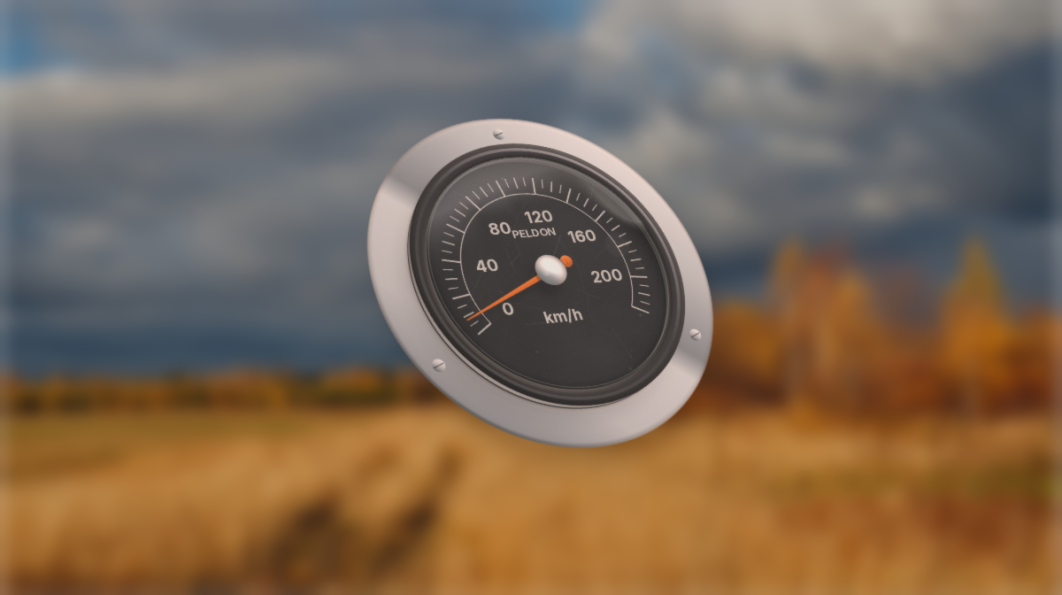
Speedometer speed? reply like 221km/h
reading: 7.5km/h
